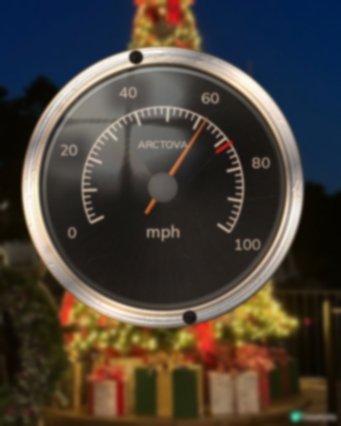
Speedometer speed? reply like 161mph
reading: 62mph
